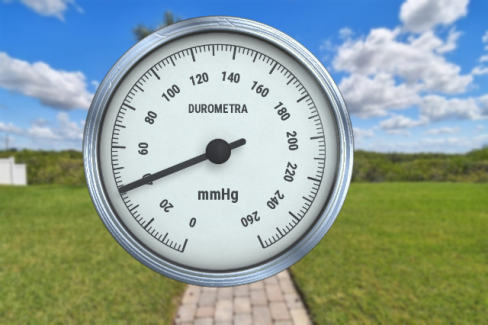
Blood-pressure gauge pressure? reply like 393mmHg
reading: 40mmHg
